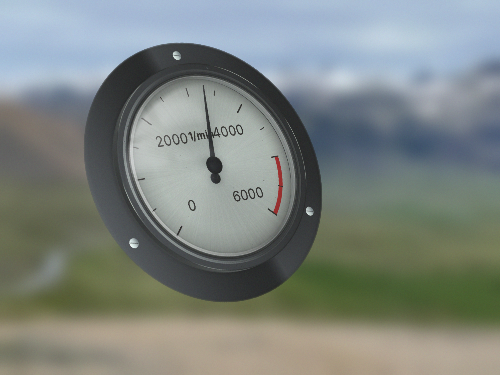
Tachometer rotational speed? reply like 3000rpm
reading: 3250rpm
